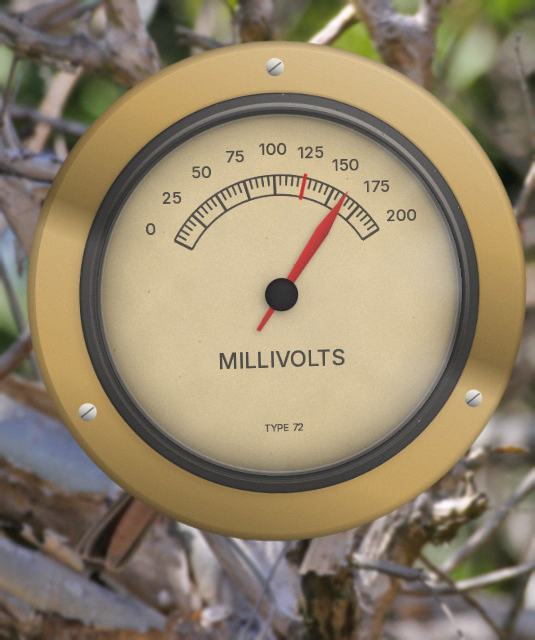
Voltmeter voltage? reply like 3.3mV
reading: 160mV
